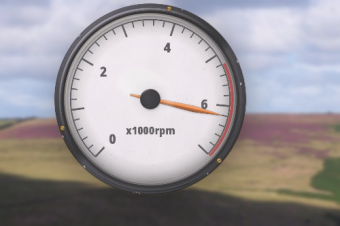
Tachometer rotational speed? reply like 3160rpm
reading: 6200rpm
